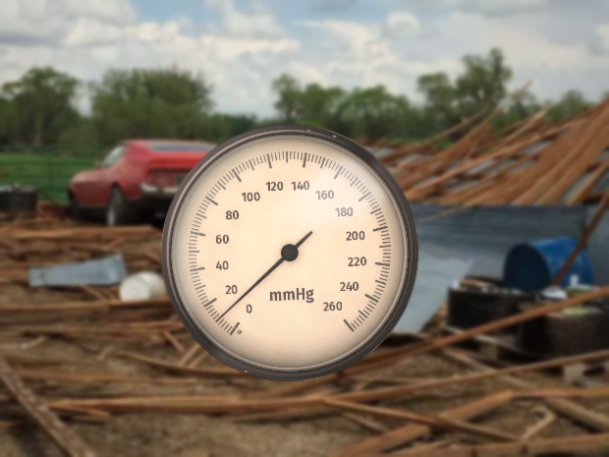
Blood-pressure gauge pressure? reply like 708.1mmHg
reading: 10mmHg
